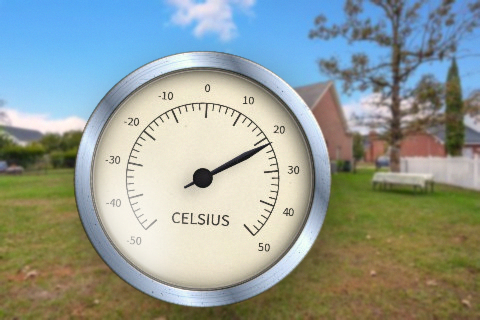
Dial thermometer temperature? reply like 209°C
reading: 22°C
